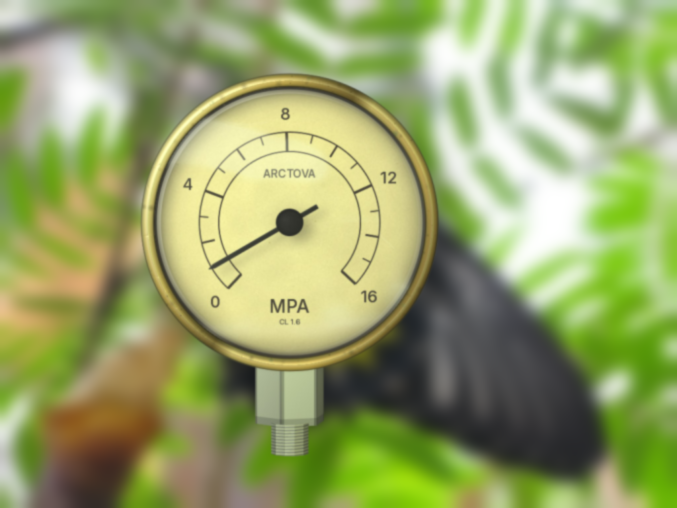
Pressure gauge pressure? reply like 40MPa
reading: 1MPa
